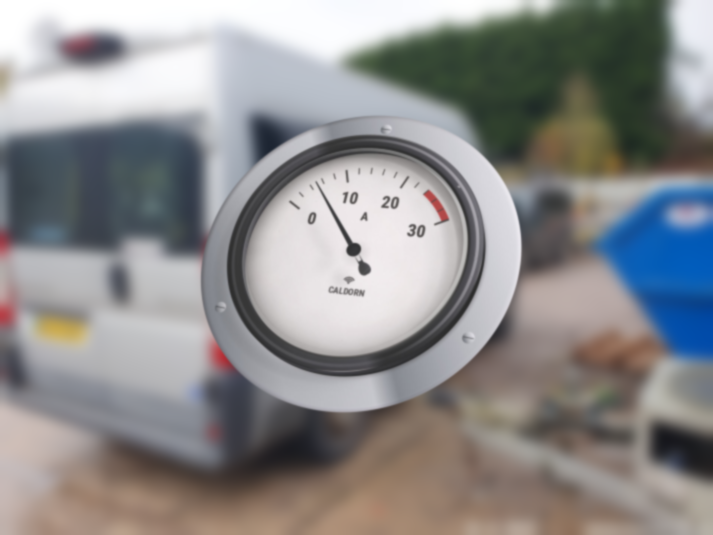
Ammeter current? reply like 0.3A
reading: 5A
